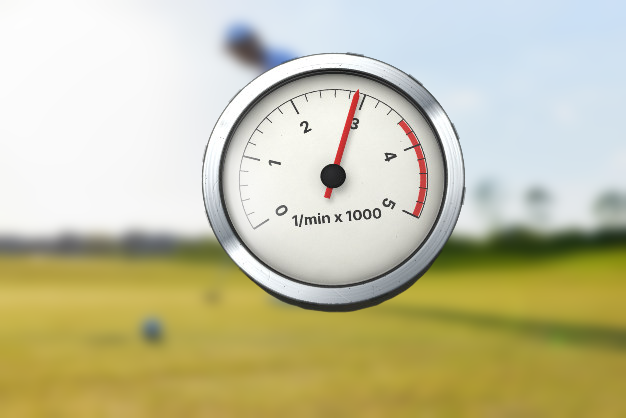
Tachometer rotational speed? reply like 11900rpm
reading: 2900rpm
